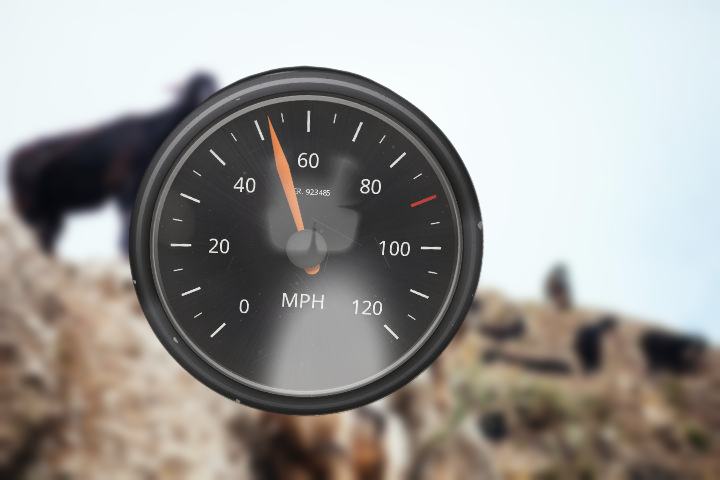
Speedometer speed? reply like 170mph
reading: 52.5mph
